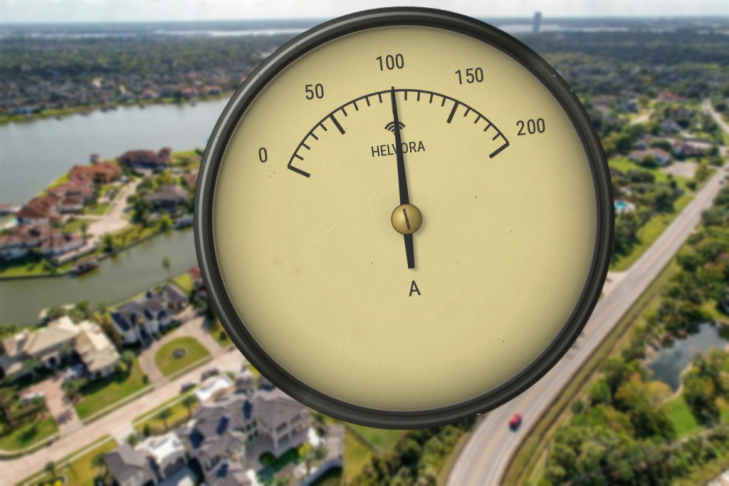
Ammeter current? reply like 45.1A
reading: 100A
